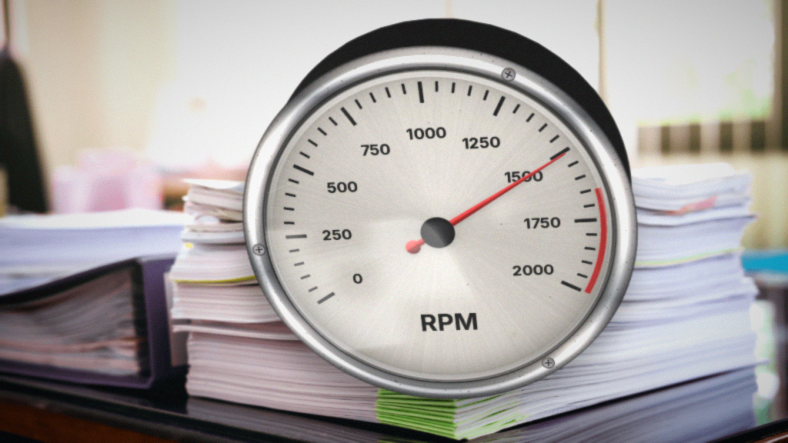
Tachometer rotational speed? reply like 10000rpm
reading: 1500rpm
